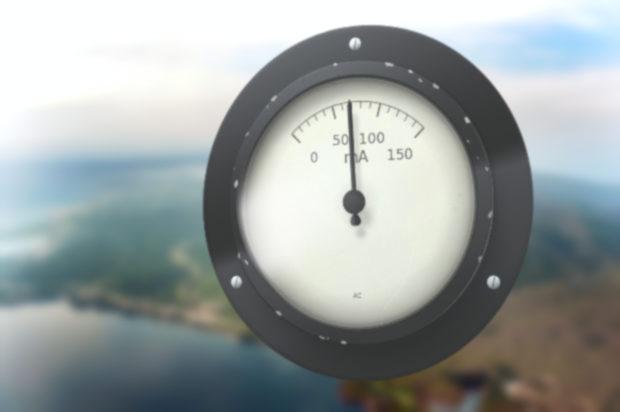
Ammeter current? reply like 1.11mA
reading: 70mA
